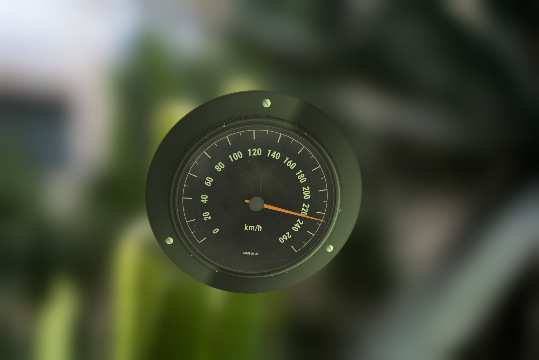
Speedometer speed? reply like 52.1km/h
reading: 225km/h
